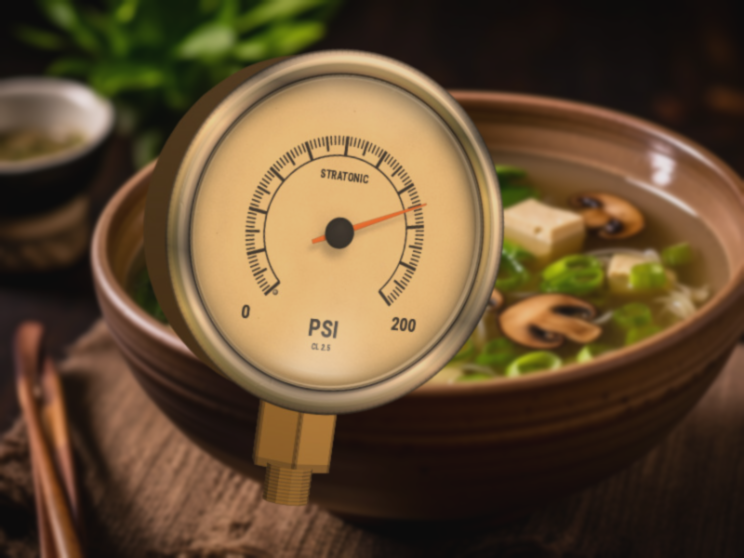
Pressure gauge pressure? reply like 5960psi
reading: 150psi
